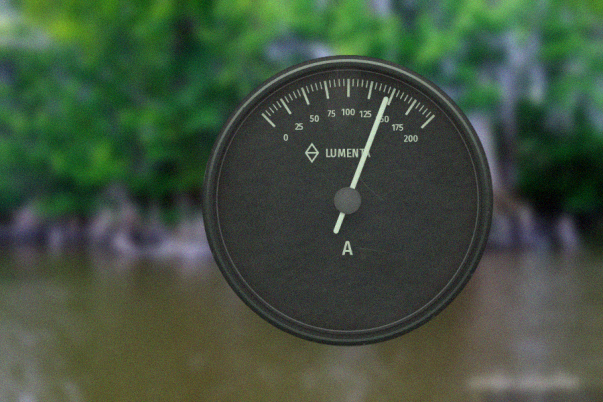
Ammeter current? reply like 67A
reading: 145A
